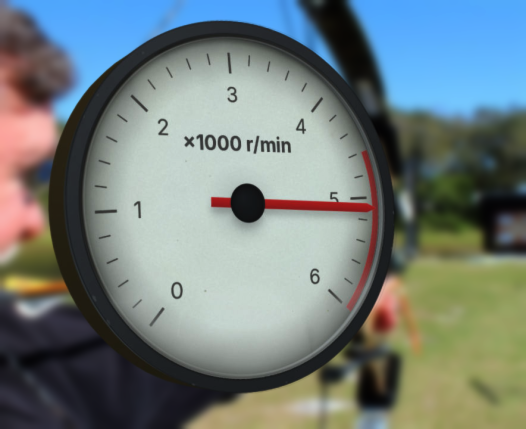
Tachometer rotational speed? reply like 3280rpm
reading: 5100rpm
